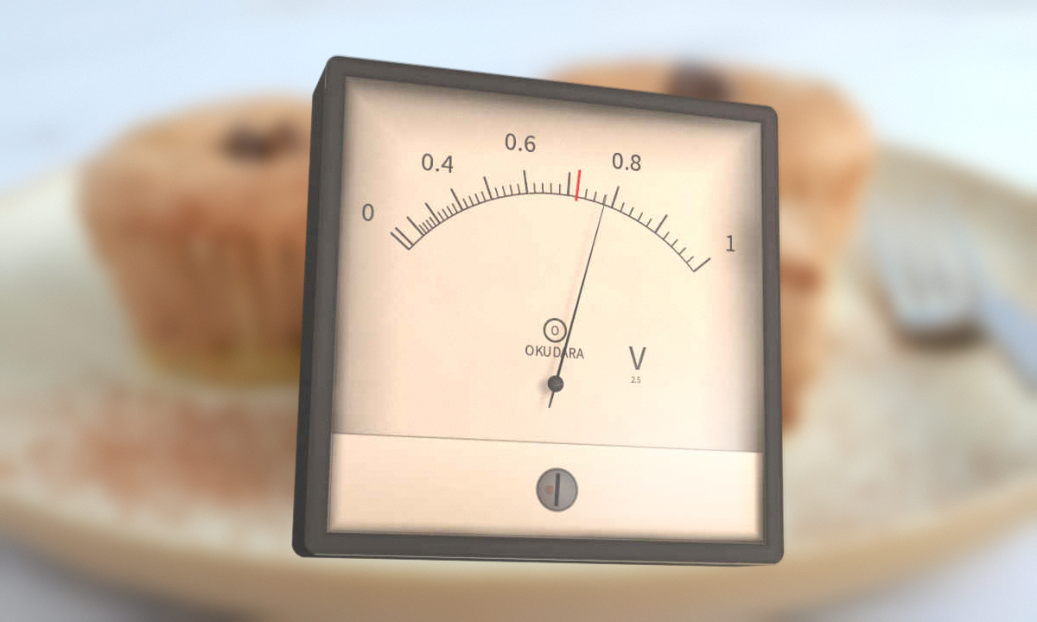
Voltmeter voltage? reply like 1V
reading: 0.78V
